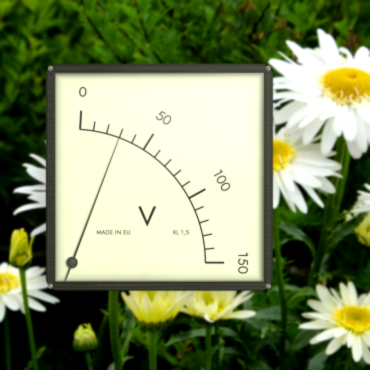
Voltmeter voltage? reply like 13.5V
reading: 30V
